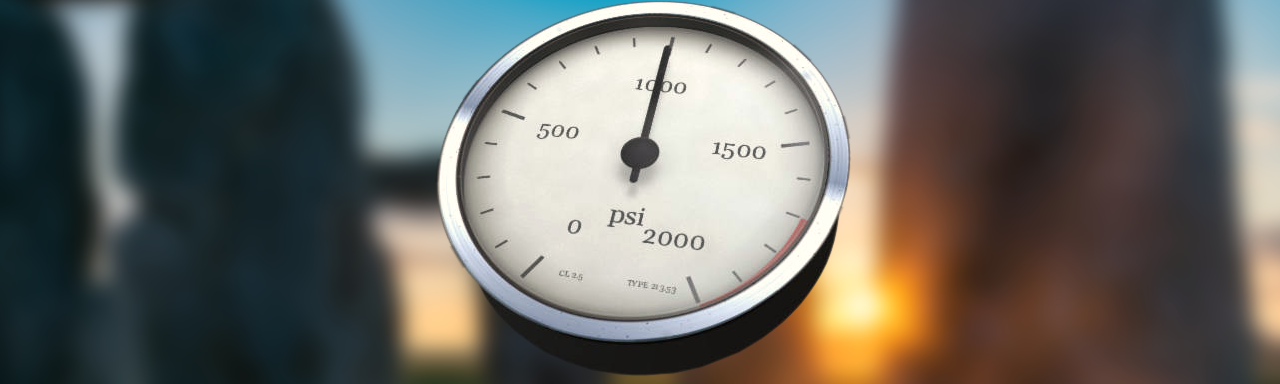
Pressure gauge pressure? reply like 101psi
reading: 1000psi
